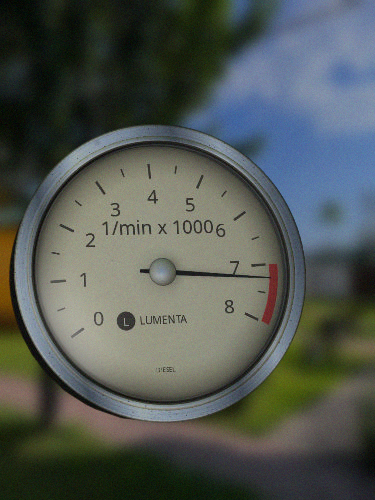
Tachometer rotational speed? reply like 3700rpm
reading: 7250rpm
